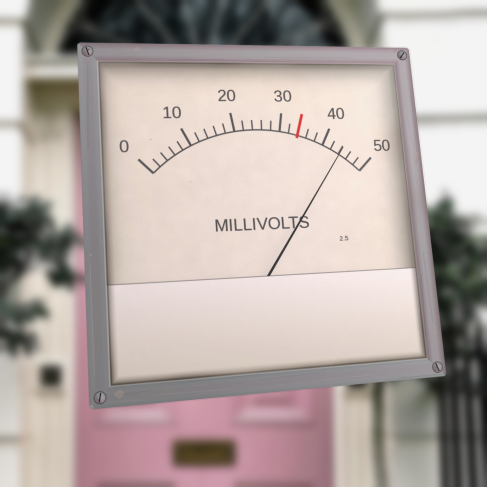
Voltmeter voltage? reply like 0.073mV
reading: 44mV
